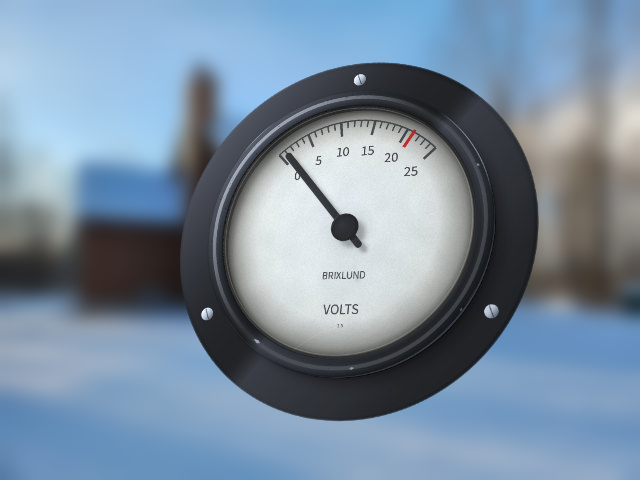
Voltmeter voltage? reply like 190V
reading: 1V
